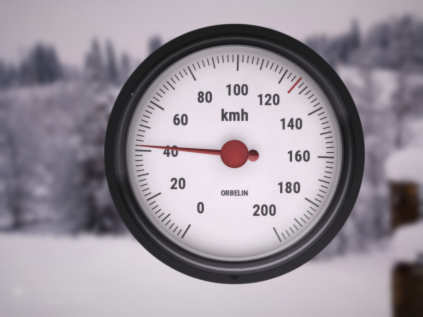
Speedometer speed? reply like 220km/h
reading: 42km/h
